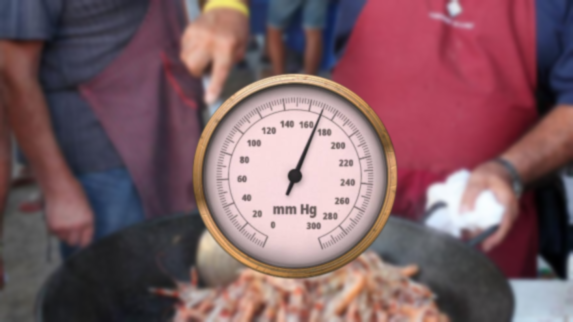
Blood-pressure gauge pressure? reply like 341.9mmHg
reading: 170mmHg
